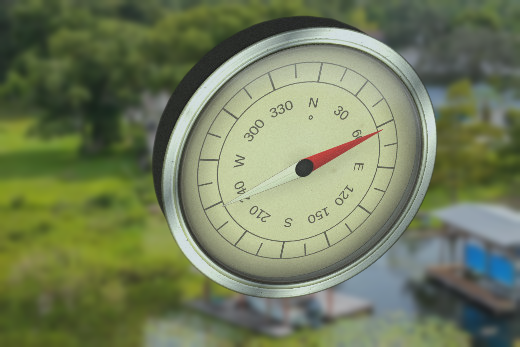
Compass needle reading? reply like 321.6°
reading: 60°
